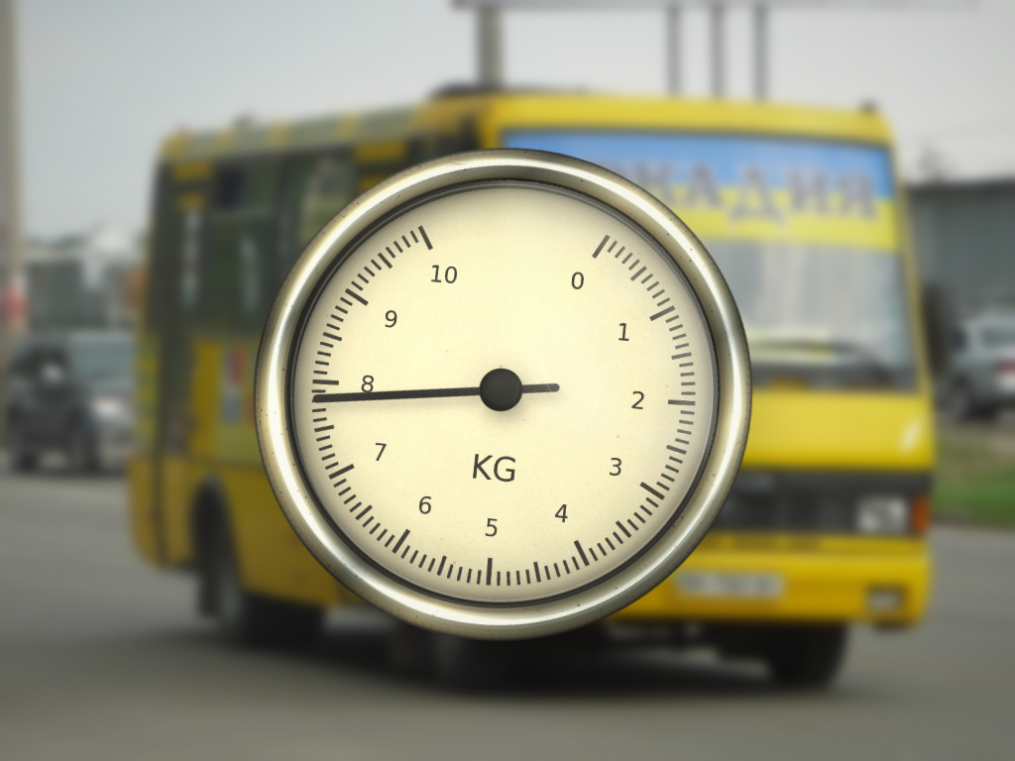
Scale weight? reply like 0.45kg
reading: 7.8kg
